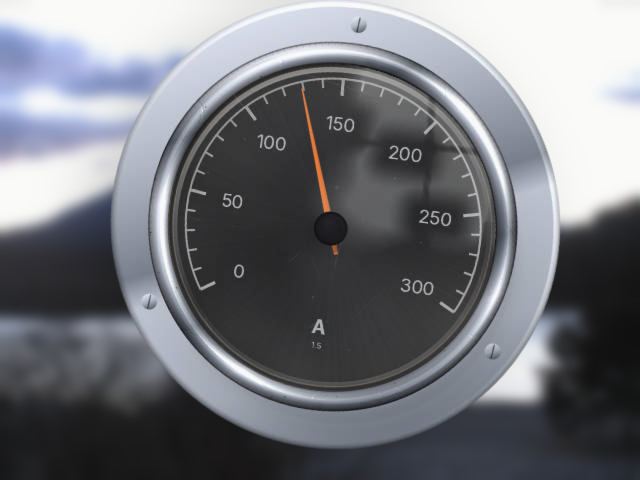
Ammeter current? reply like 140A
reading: 130A
